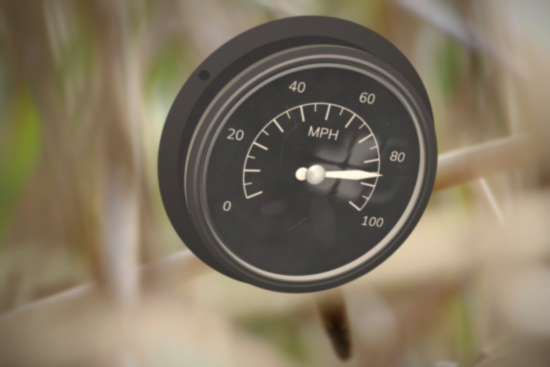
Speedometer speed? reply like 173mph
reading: 85mph
